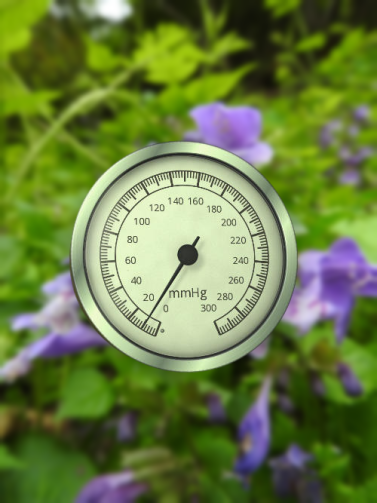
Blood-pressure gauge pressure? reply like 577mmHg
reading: 10mmHg
